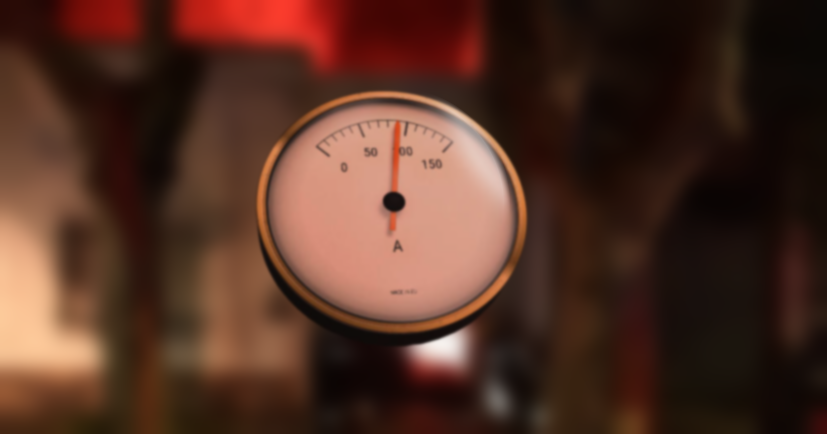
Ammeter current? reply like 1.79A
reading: 90A
